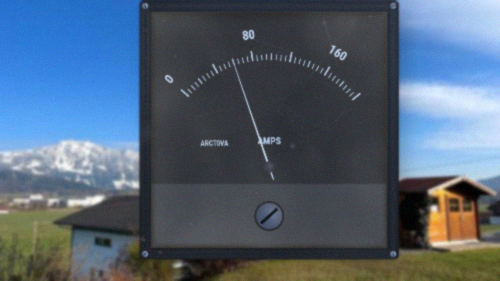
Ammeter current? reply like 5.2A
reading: 60A
